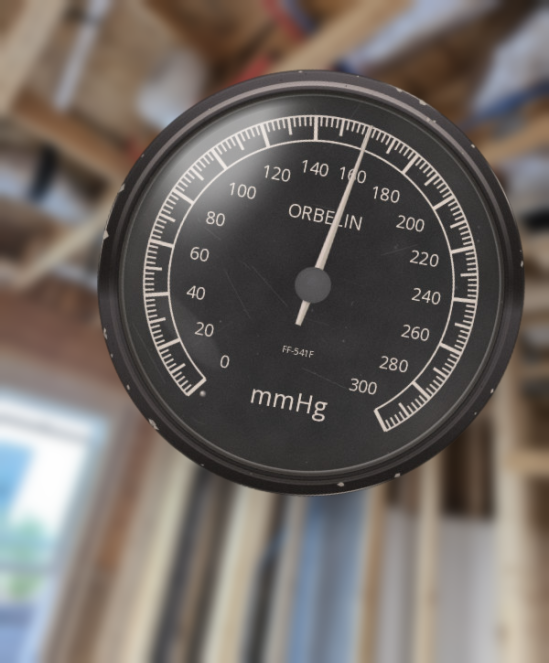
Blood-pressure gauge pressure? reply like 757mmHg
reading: 160mmHg
